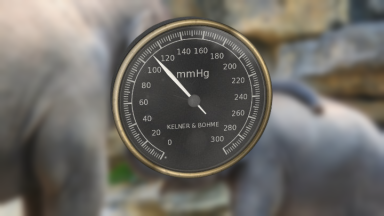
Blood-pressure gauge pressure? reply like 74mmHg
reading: 110mmHg
